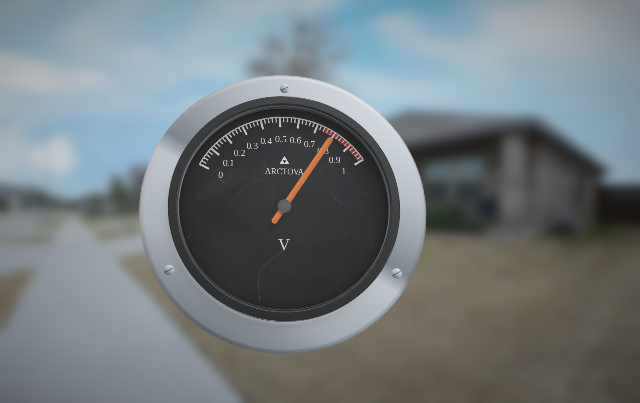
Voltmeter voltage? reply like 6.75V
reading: 0.8V
